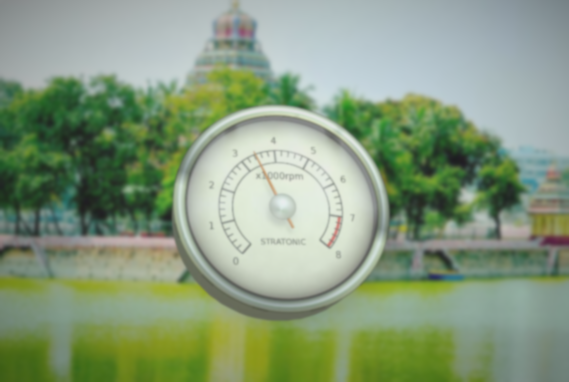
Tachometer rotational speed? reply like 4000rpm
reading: 3400rpm
